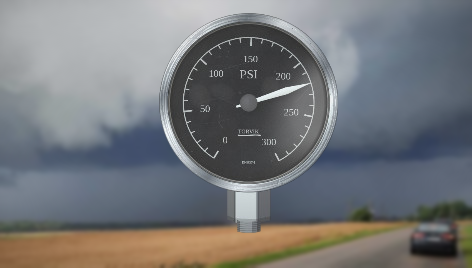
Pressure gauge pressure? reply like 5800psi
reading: 220psi
